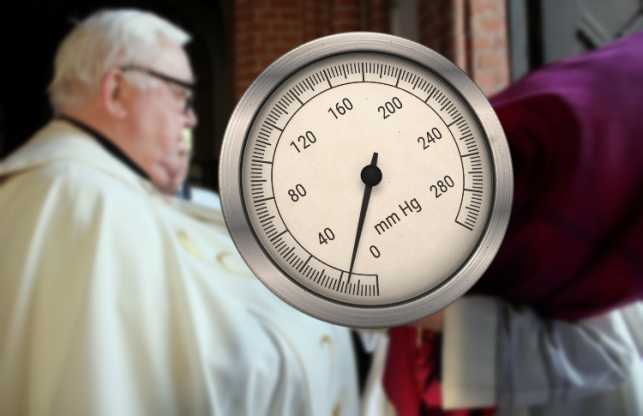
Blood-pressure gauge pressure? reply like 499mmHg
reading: 16mmHg
